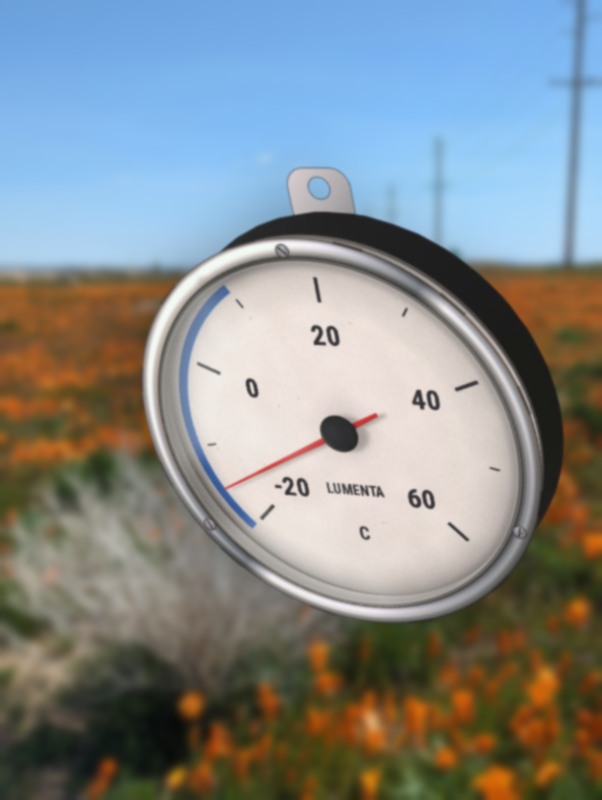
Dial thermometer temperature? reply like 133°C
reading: -15°C
